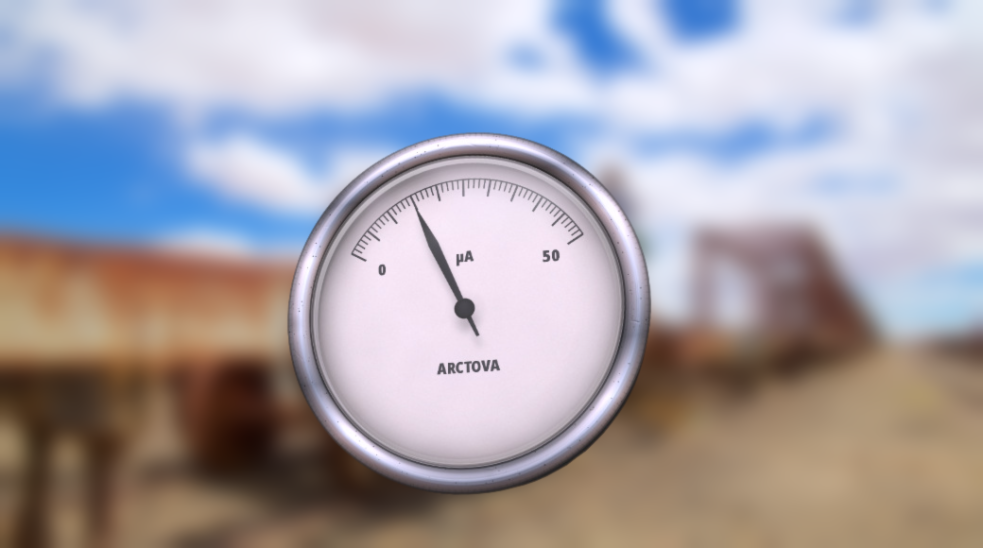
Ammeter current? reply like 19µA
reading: 15µA
